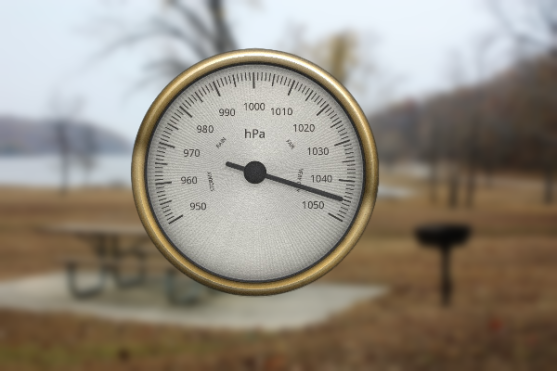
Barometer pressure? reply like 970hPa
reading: 1045hPa
